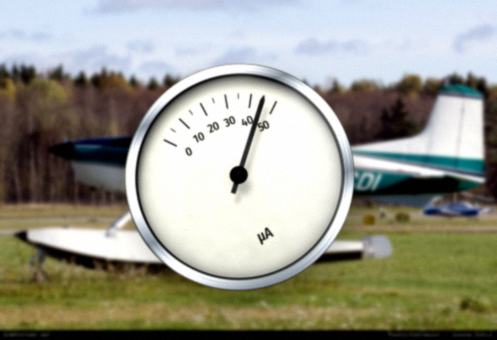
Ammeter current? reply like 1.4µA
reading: 45µA
